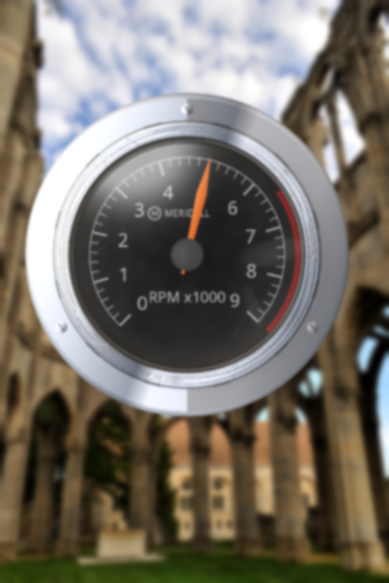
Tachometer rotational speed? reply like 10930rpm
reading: 5000rpm
